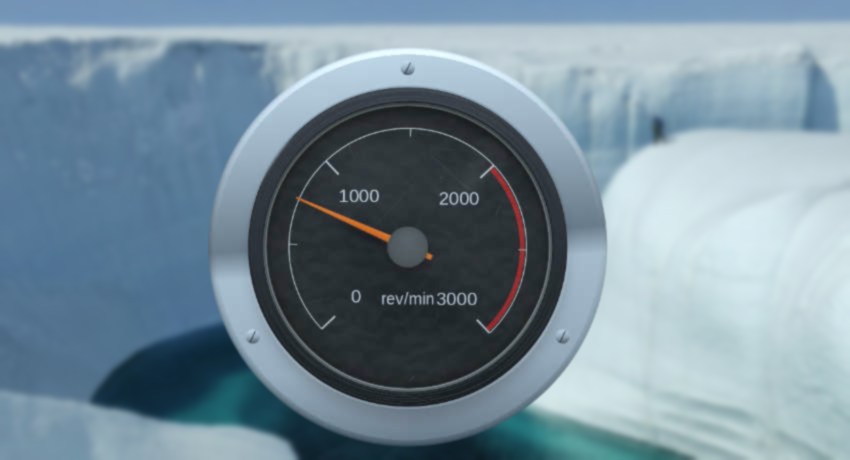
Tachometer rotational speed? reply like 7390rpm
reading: 750rpm
